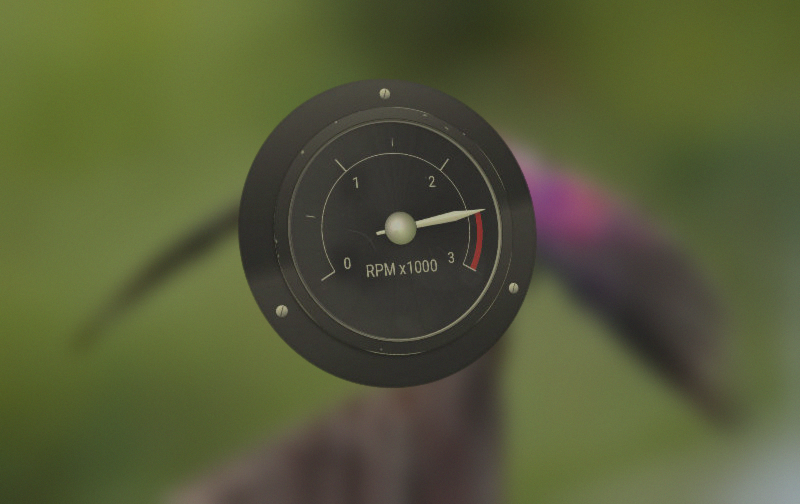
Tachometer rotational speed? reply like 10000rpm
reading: 2500rpm
